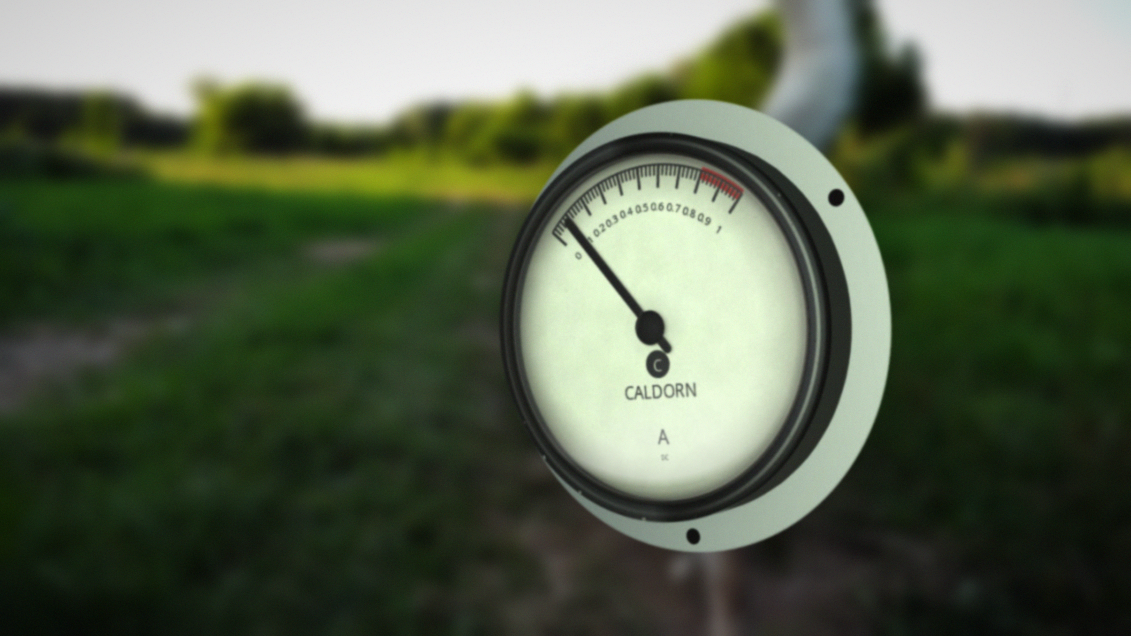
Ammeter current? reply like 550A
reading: 0.1A
